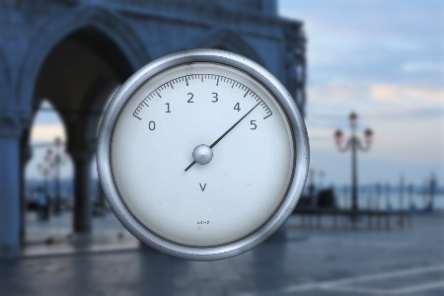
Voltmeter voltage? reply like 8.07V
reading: 4.5V
